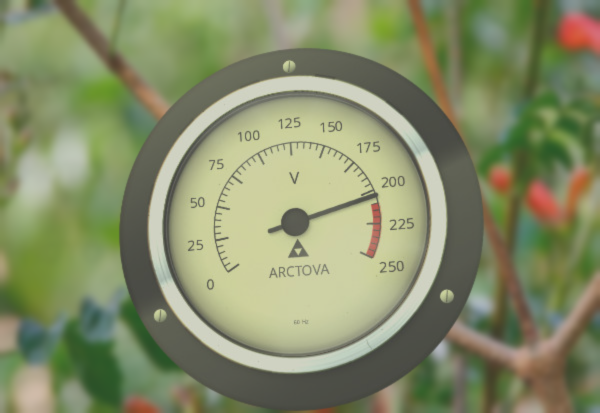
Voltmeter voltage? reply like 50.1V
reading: 205V
